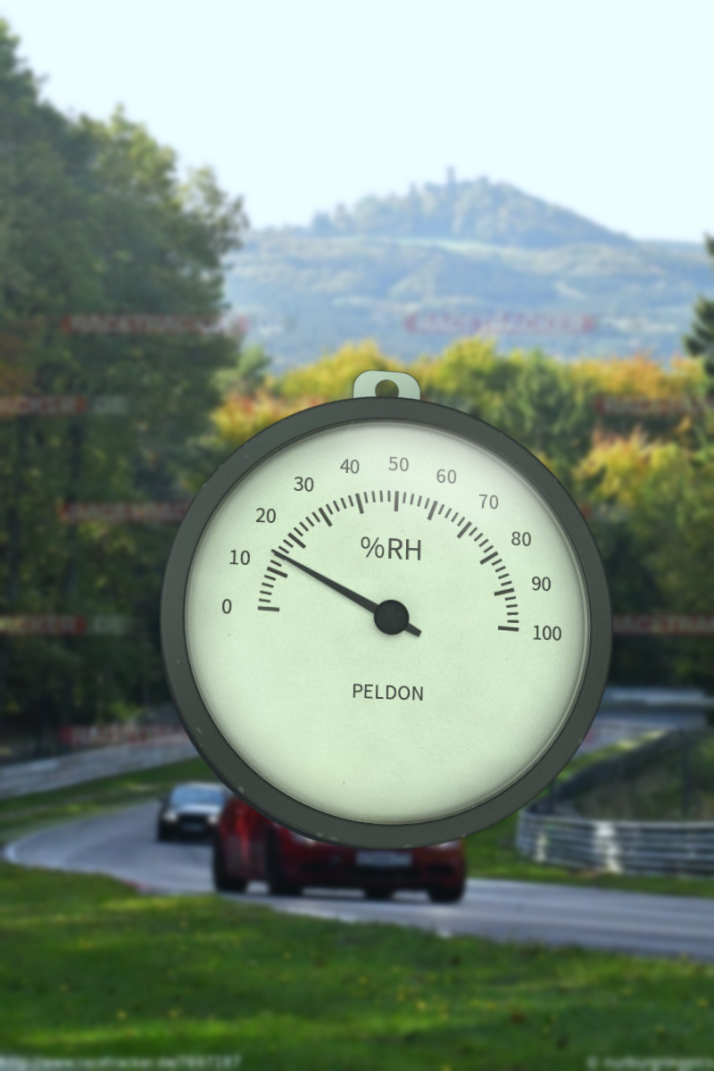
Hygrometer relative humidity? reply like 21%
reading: 14%
